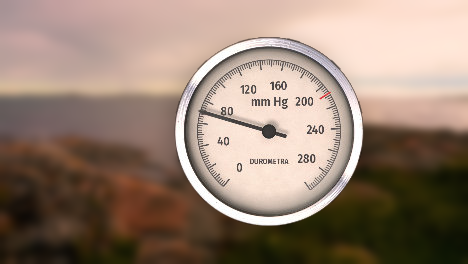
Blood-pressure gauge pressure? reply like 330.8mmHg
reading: 70mmHg
